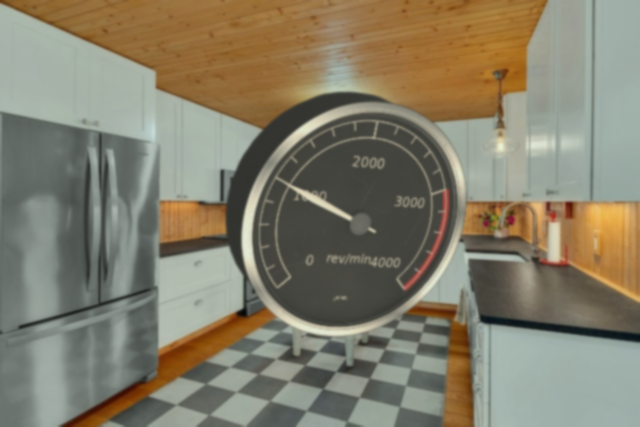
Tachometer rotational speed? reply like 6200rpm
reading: 1000rpm
